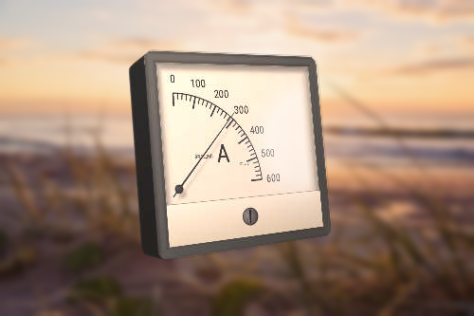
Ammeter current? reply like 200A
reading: 280A
